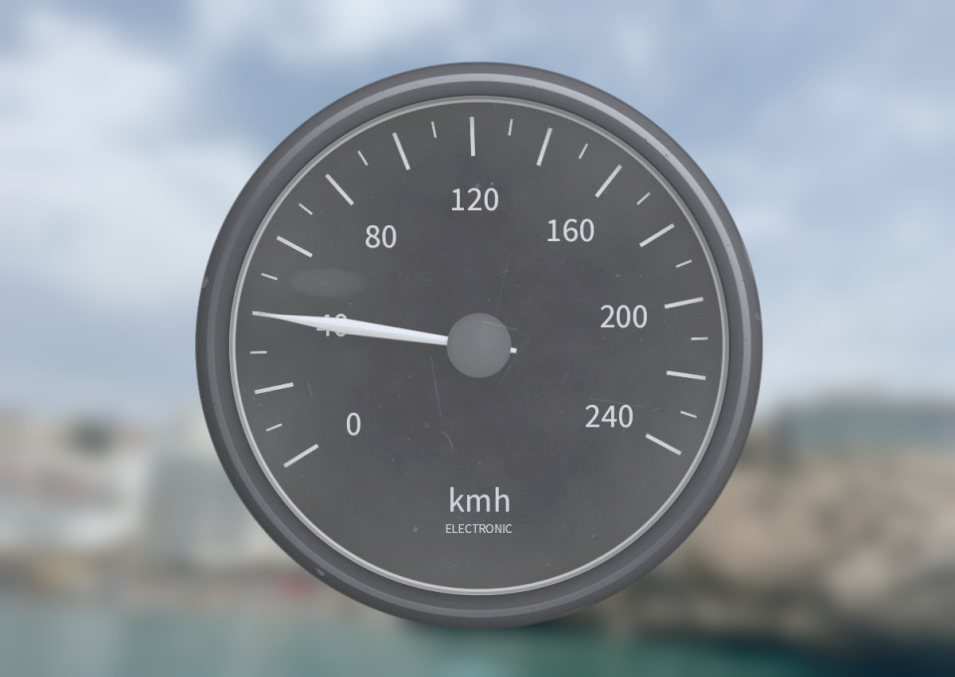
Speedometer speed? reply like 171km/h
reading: 40km/h
